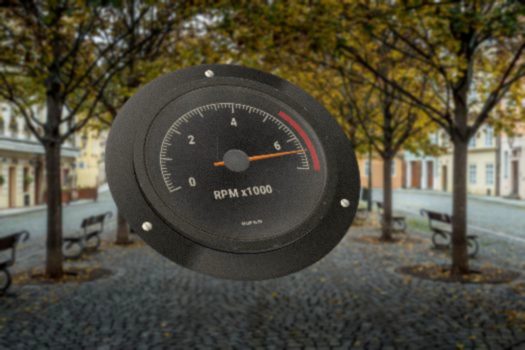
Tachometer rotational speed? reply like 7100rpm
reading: 6500rpm
